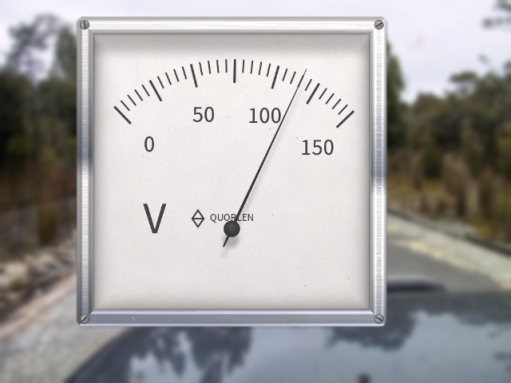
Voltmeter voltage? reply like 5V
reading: 115V
